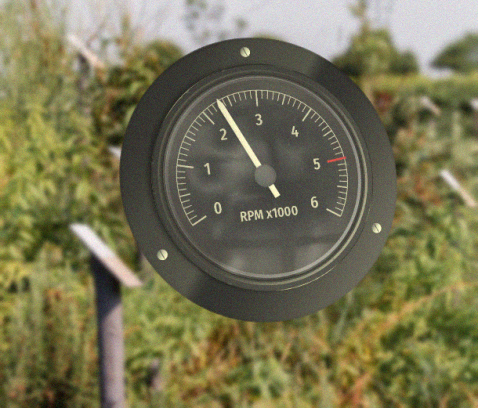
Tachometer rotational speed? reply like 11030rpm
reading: 2300rpm
